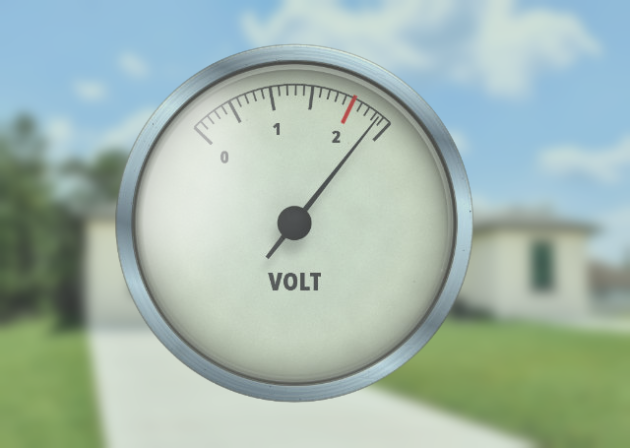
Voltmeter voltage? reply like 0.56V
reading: 2.35V
